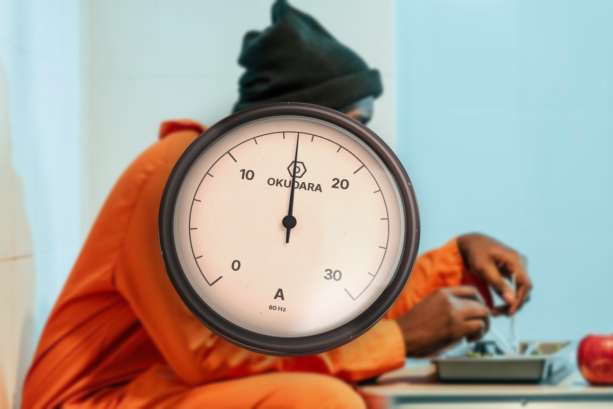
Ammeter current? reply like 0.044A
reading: 15A
